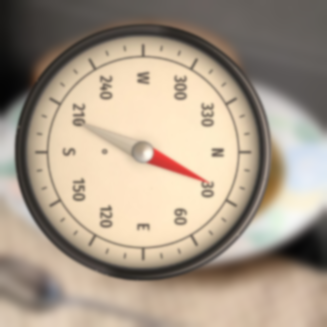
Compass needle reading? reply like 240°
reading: 25°
